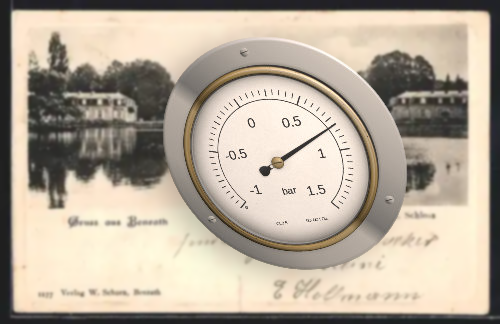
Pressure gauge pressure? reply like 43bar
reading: 0.8bar
